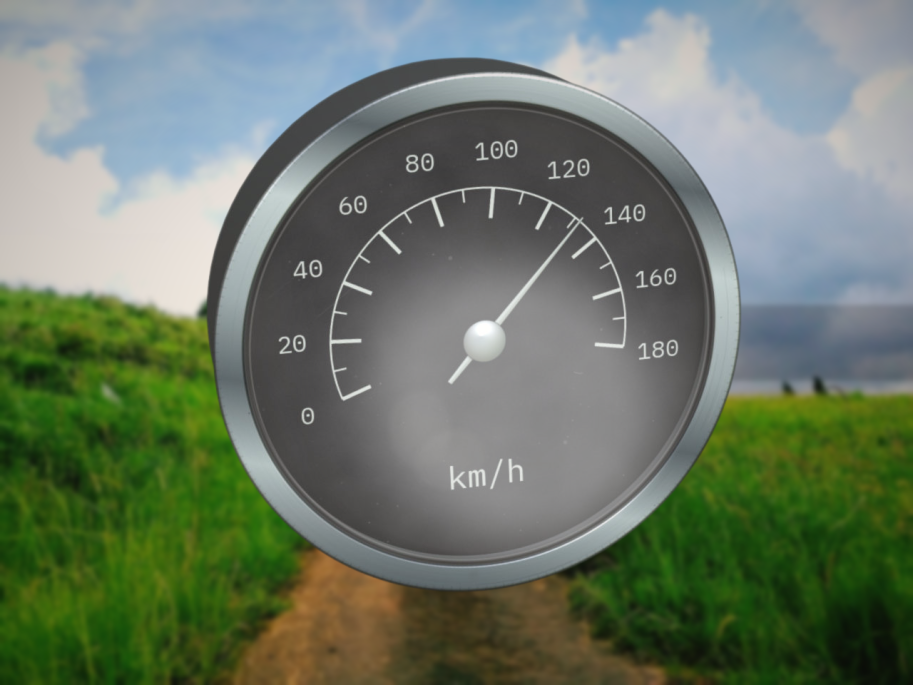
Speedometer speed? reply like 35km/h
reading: 130km/h
